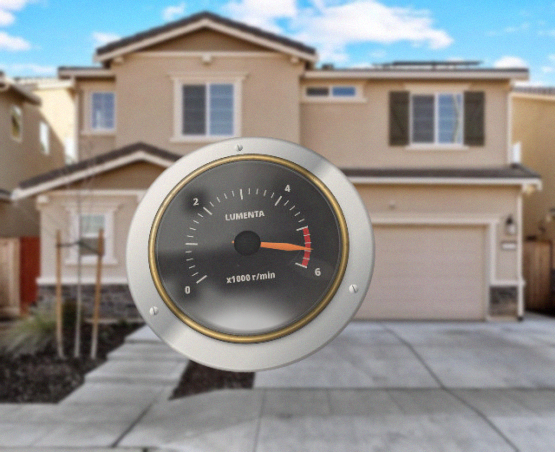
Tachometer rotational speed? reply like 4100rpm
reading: 5600rpm
